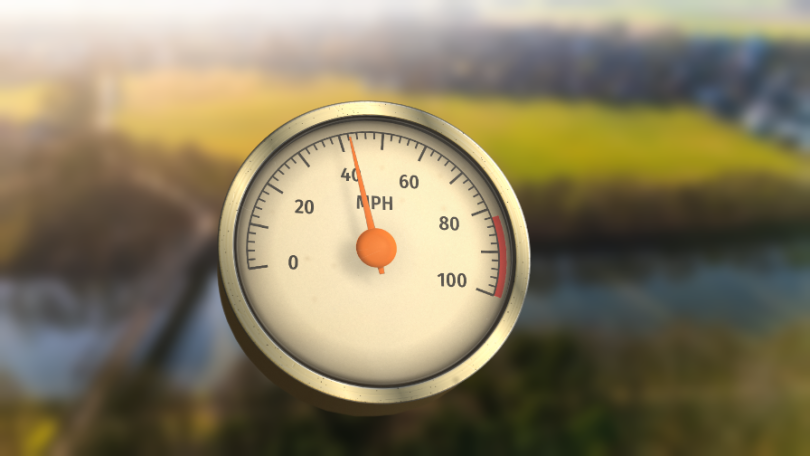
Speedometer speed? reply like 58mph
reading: 42mph
